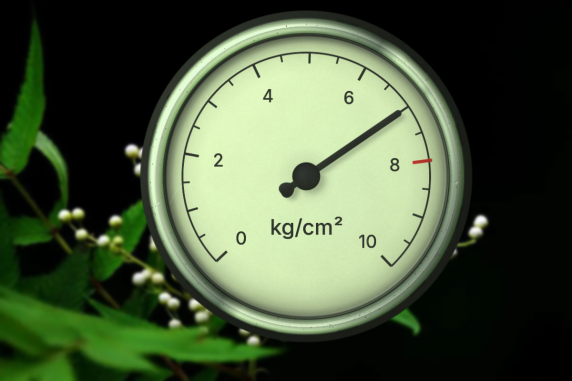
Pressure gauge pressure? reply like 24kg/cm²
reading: 7kg/cm²
